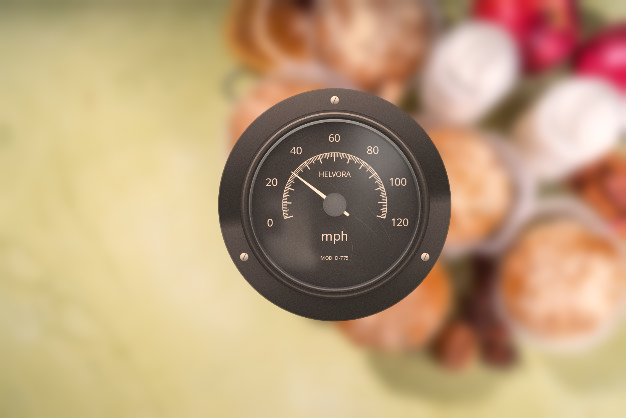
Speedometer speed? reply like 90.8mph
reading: 30mph
